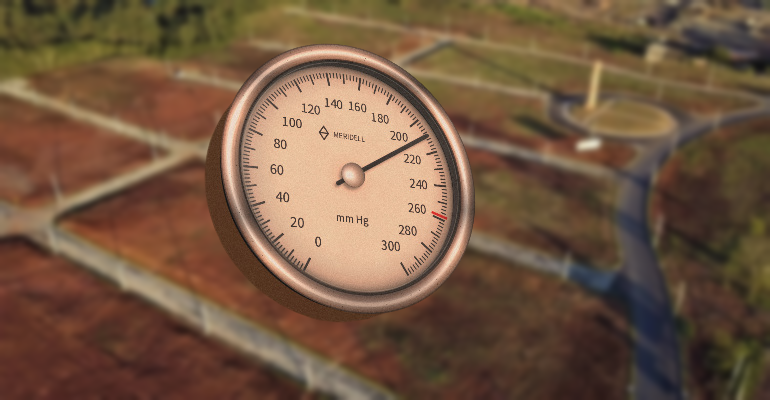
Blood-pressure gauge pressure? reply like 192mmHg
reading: 210mmHg
